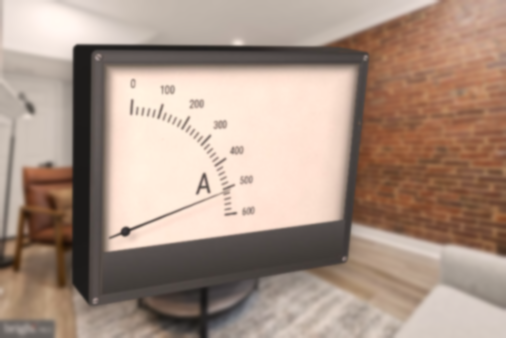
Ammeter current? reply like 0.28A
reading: 500A
